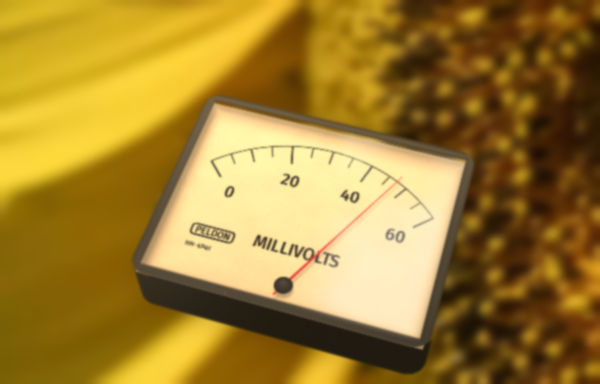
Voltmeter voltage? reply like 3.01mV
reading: 47.5mV
